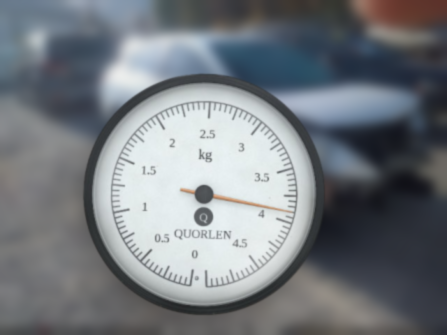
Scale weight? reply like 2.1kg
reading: 3.9kg
